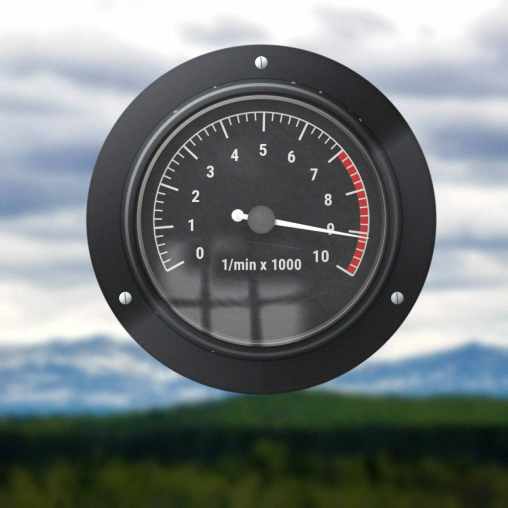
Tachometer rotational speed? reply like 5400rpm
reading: 9100rpm
